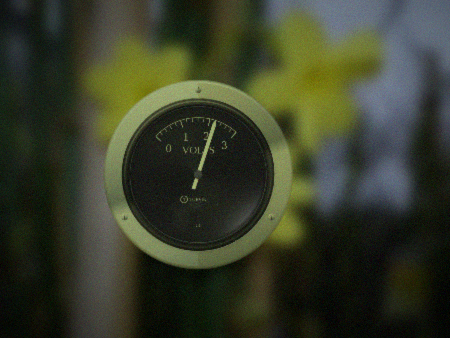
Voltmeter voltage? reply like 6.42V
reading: 2.2V
